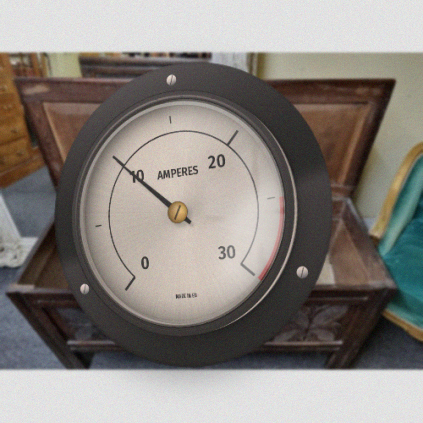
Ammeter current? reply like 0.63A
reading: 10A
